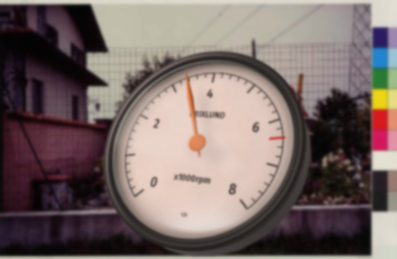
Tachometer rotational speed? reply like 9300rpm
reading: 3400rpm
